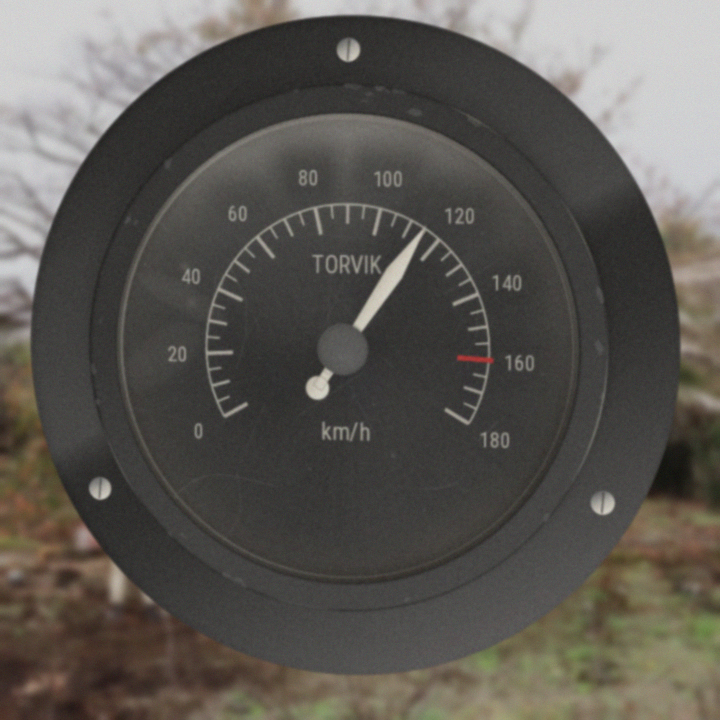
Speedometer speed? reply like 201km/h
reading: 115km/h
